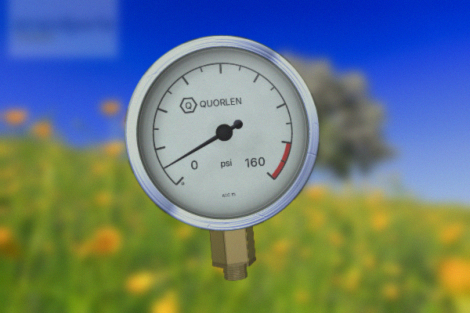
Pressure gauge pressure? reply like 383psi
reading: 10psi
